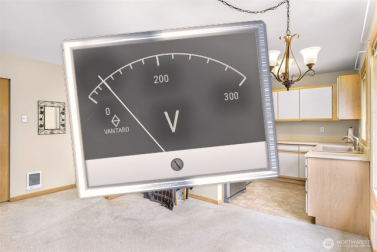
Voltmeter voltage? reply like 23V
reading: 100V
